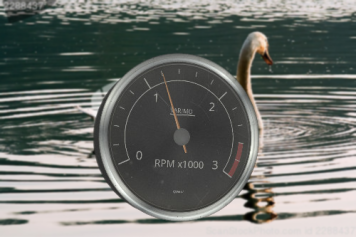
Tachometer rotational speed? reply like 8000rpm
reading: 1200rpm
